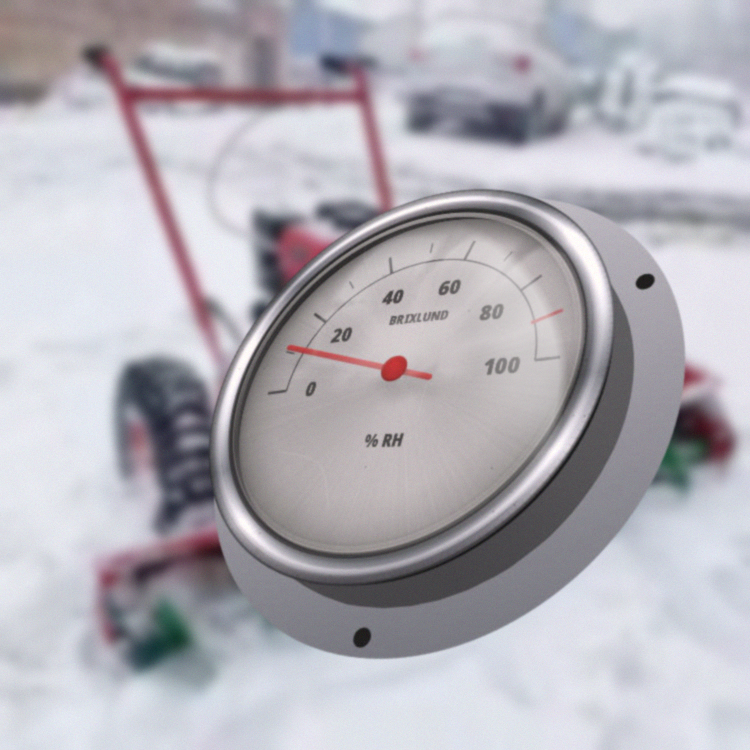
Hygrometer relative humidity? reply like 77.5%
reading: 10%
